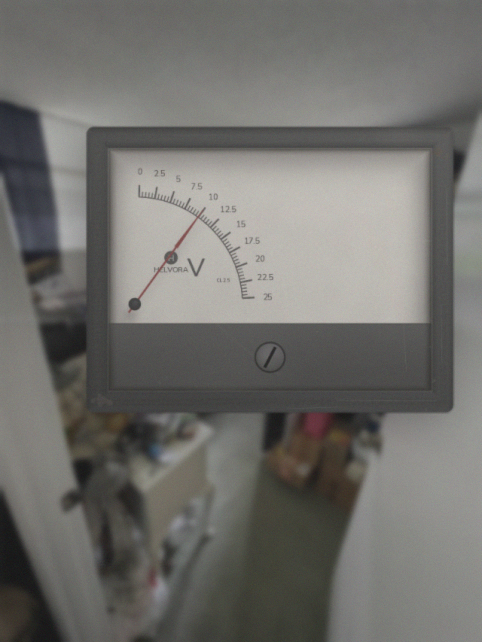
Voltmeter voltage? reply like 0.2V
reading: 10V
